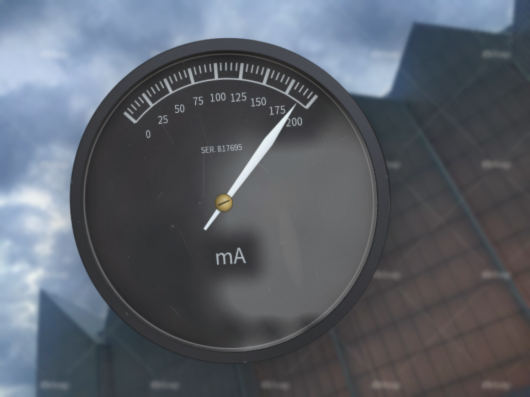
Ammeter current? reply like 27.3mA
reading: 190mA
